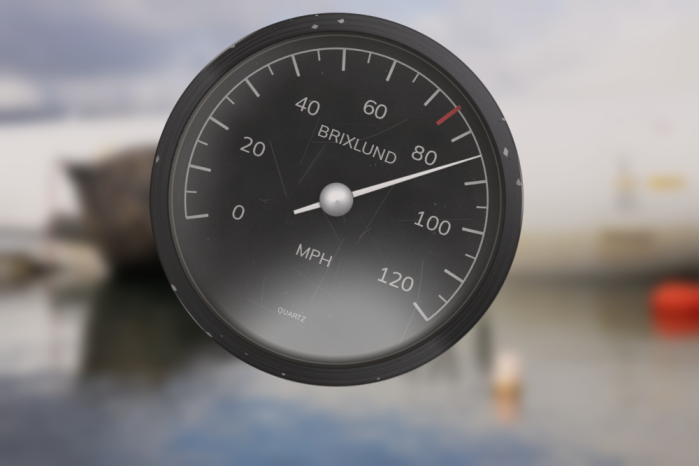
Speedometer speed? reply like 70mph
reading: 85mph
